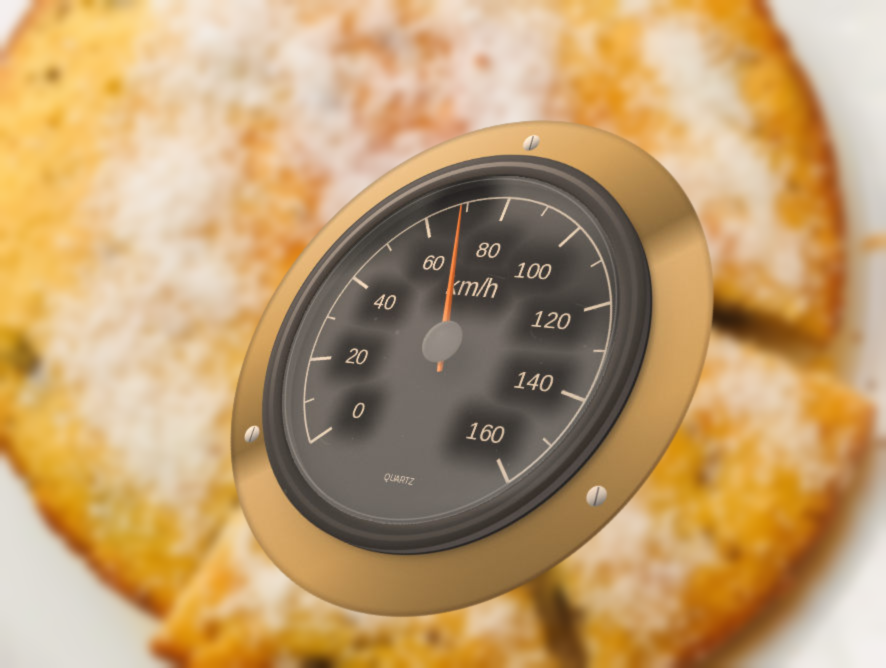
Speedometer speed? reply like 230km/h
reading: 70km/h
